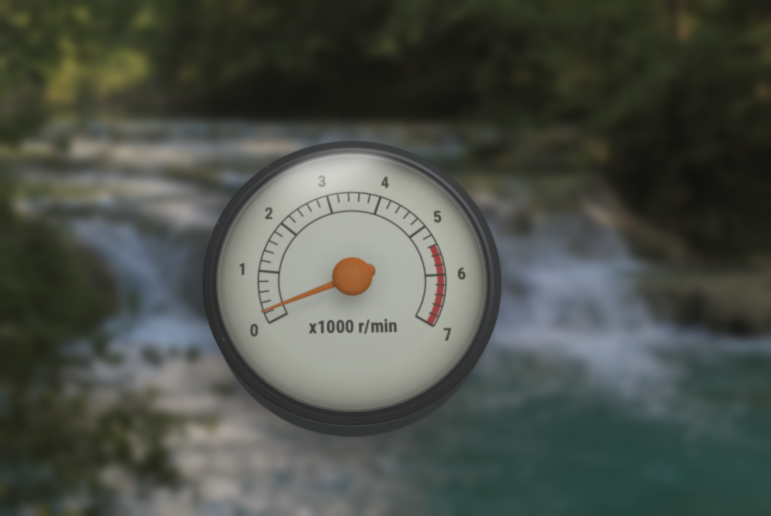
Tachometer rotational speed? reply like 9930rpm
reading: 200rpm
